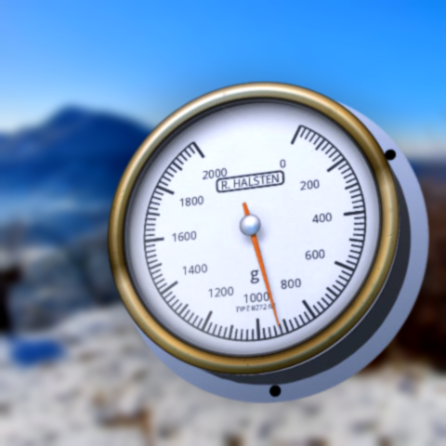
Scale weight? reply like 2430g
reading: 920g
